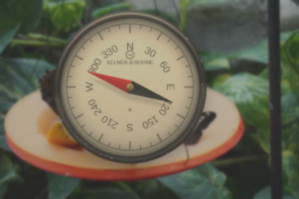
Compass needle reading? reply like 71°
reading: 290°
